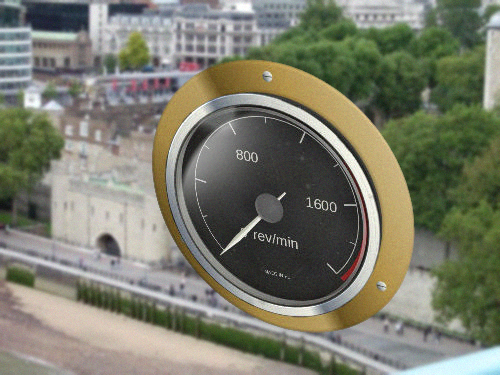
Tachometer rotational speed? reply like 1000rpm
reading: 0rpm
